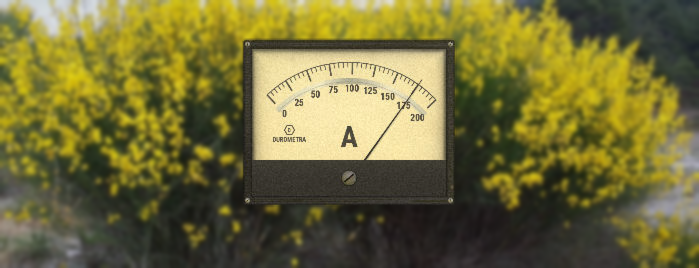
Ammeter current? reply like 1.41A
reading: 175A
